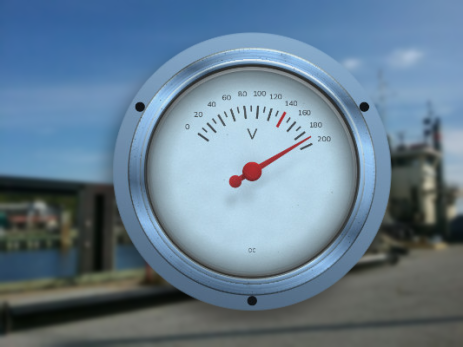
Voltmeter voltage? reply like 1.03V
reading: 190V
